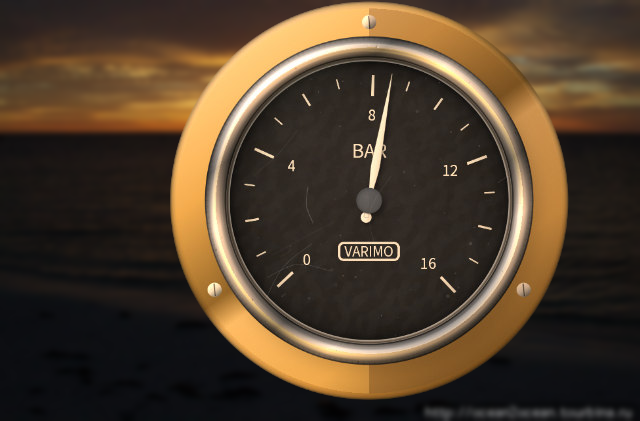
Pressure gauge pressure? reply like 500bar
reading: 8.5bar
